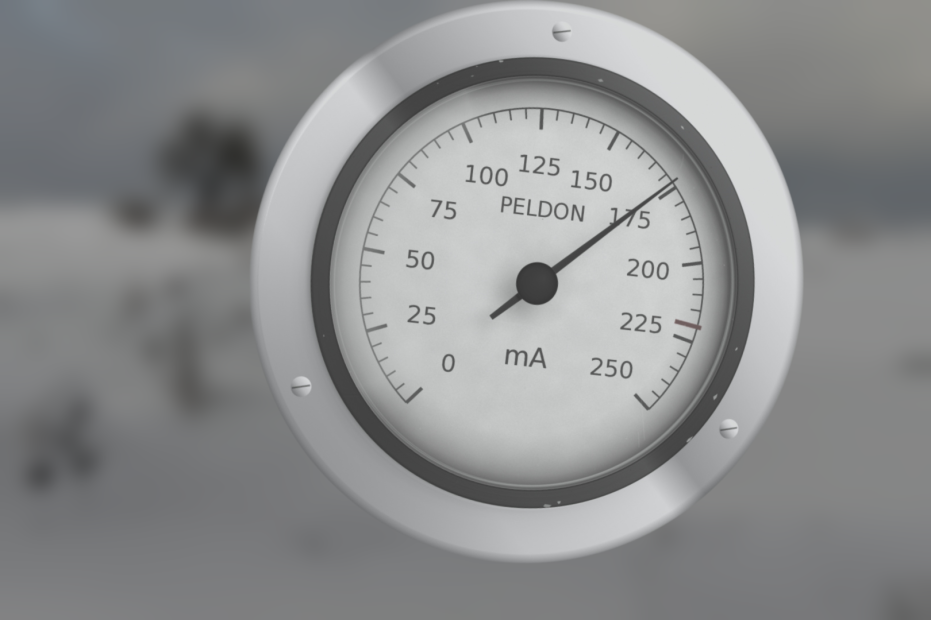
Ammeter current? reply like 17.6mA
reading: 172.5mA
